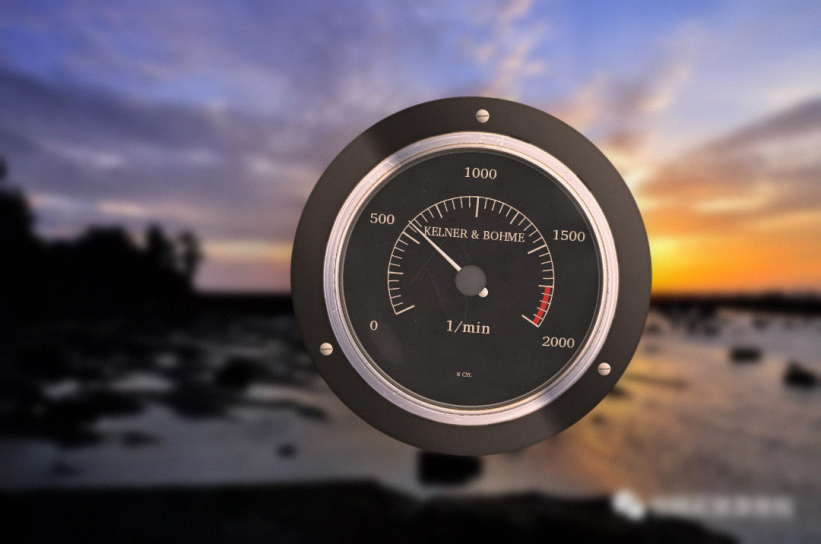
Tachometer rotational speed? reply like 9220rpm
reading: 575rpm
